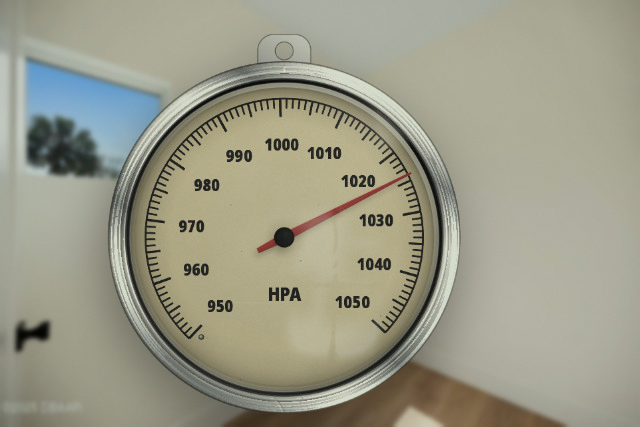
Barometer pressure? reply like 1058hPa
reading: 1024hPa
